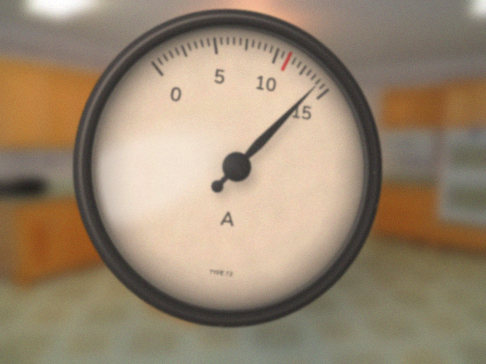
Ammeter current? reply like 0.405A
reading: 14A
